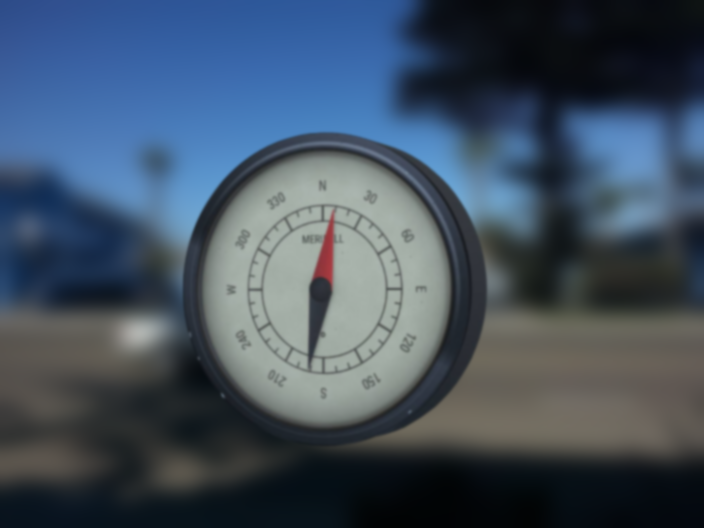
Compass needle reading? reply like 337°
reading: 10°
